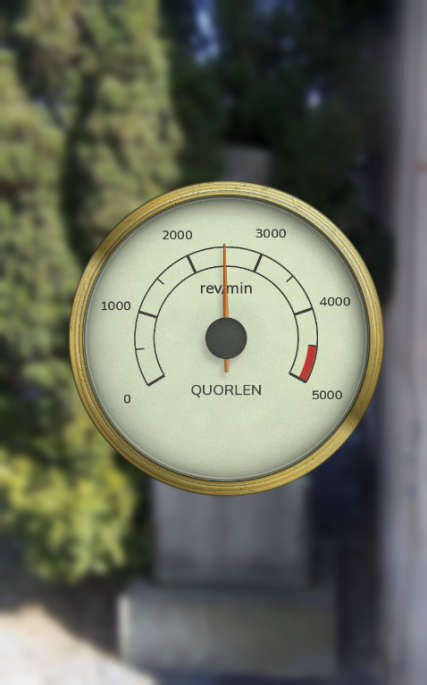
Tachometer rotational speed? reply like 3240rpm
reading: 2500rpm
